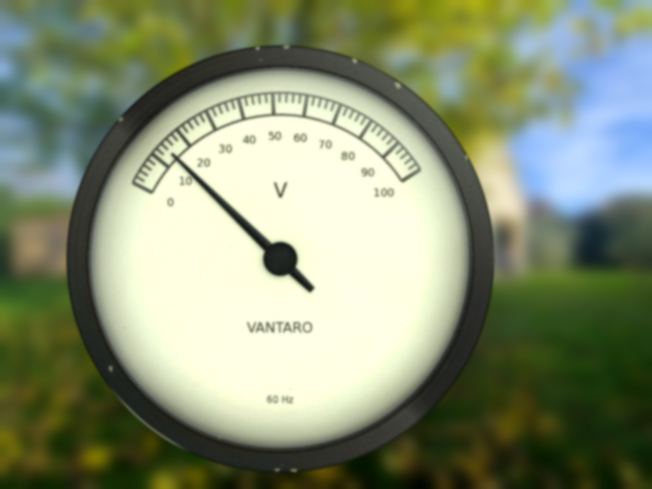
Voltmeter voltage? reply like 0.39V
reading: 14V
